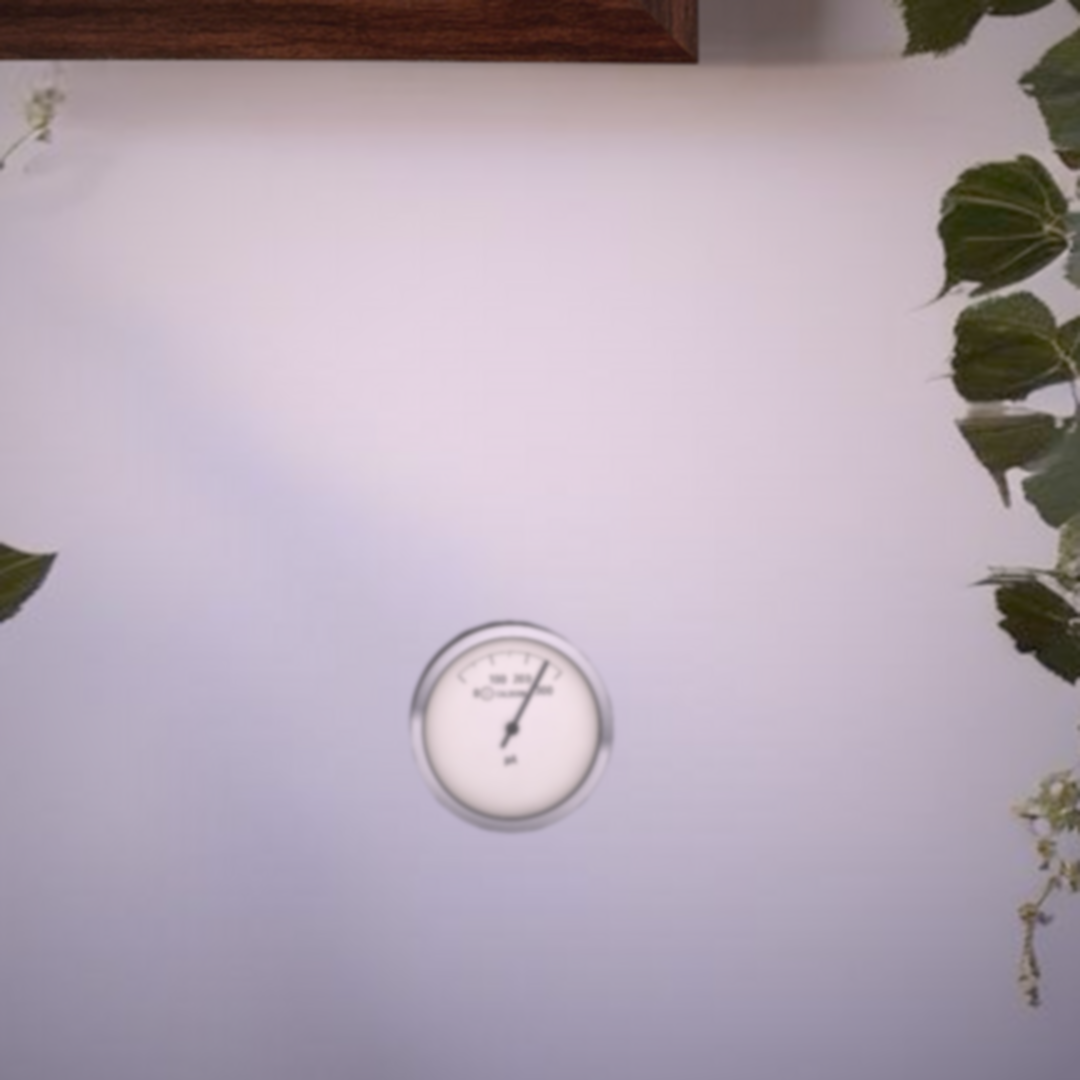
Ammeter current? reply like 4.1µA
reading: 250µA
